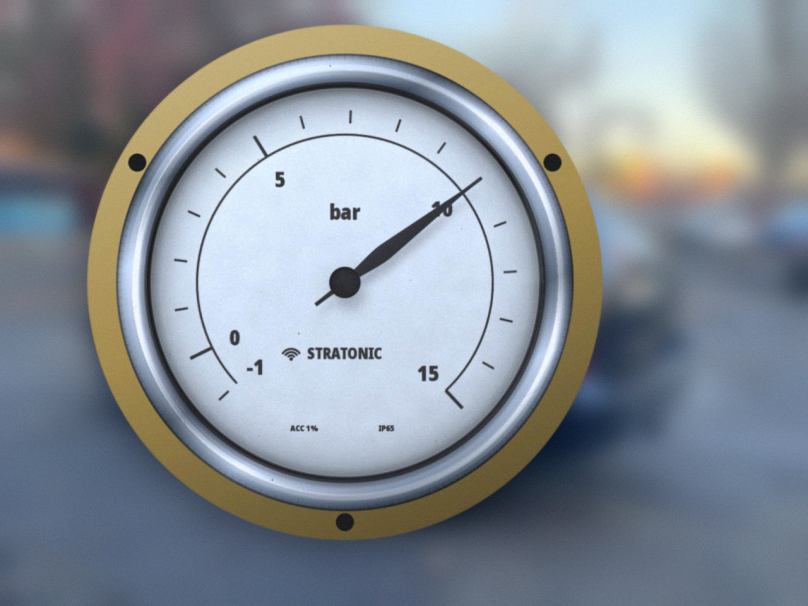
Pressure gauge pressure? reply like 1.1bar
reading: 10bar
